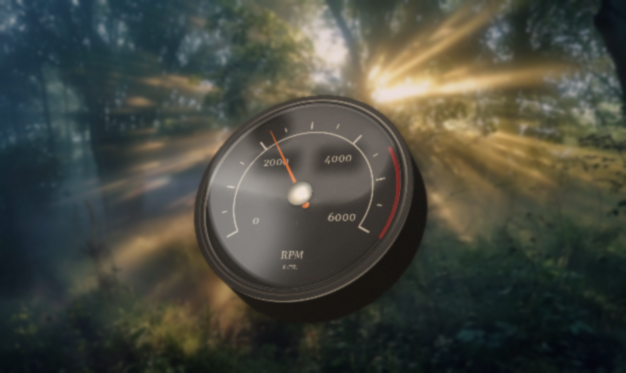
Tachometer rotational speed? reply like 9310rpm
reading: 2250rpm
